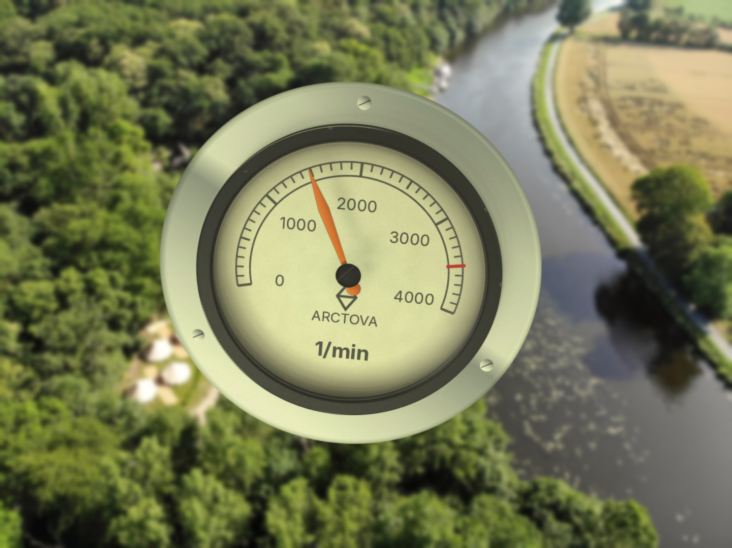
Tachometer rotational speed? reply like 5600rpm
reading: 1500rpm
